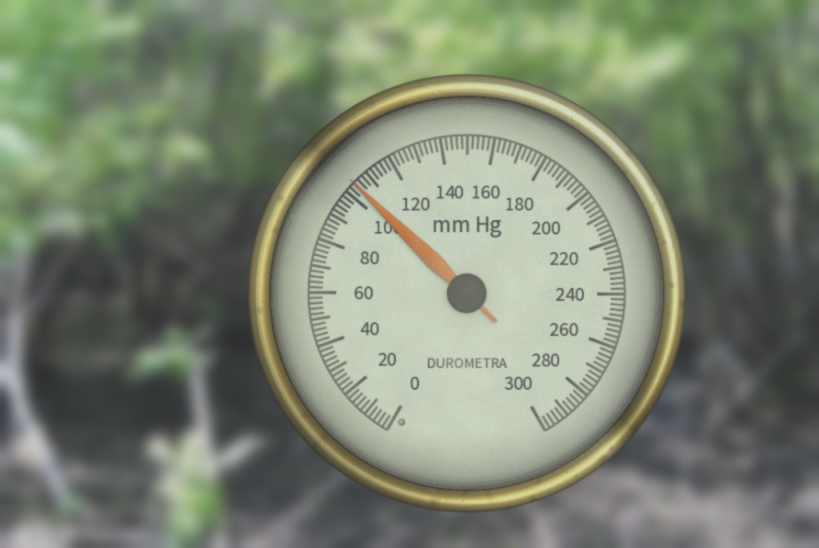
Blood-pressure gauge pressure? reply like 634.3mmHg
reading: 104mmHg
